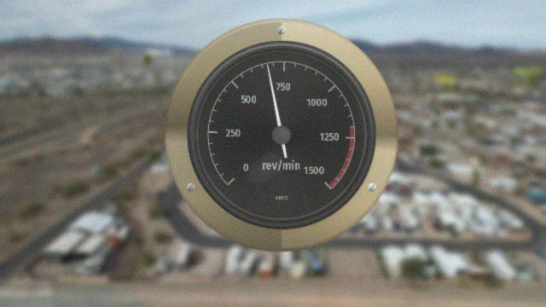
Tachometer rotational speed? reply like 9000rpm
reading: 675rpm
